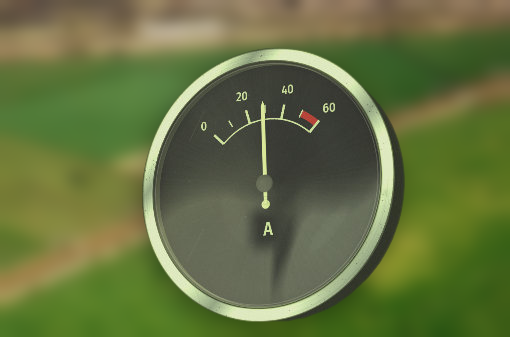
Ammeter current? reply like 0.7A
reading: 30A
